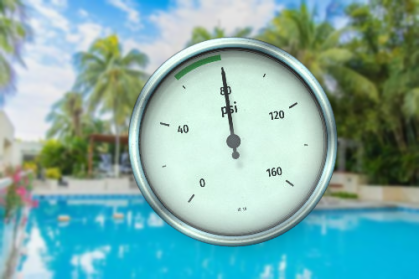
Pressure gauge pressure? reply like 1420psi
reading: 80psi
